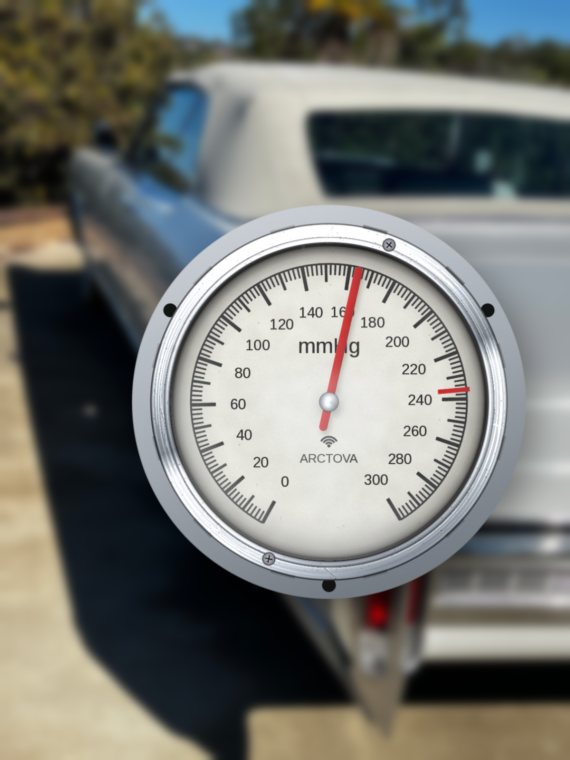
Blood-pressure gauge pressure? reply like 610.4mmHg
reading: 164mmHg
